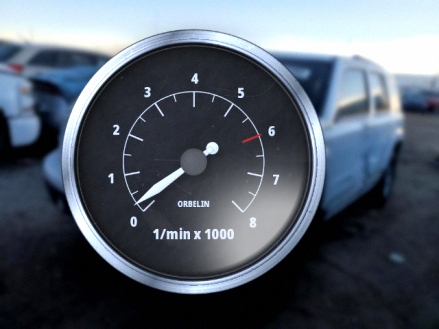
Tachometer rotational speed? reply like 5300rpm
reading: 250rpm
